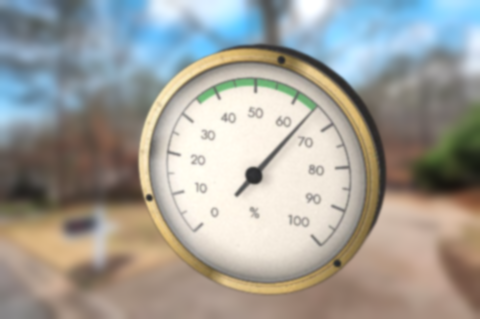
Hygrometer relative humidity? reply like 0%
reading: 65%
